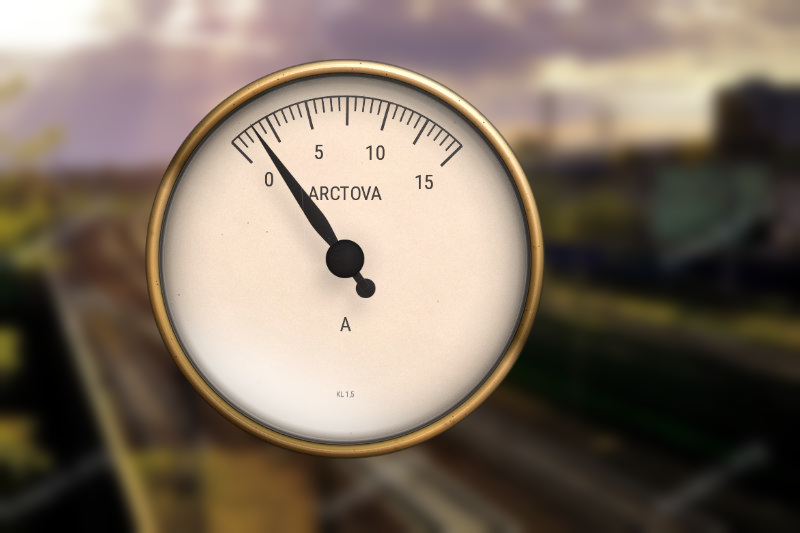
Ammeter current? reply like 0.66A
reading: 1.5A
